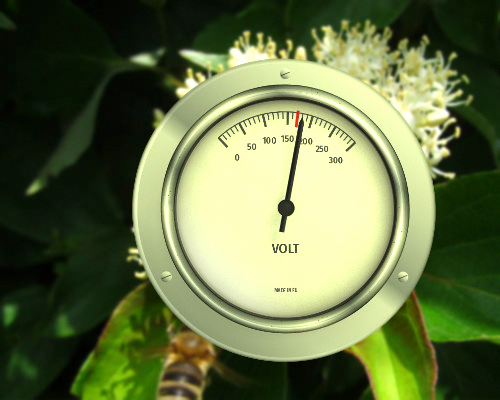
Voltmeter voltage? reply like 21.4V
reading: 180V
